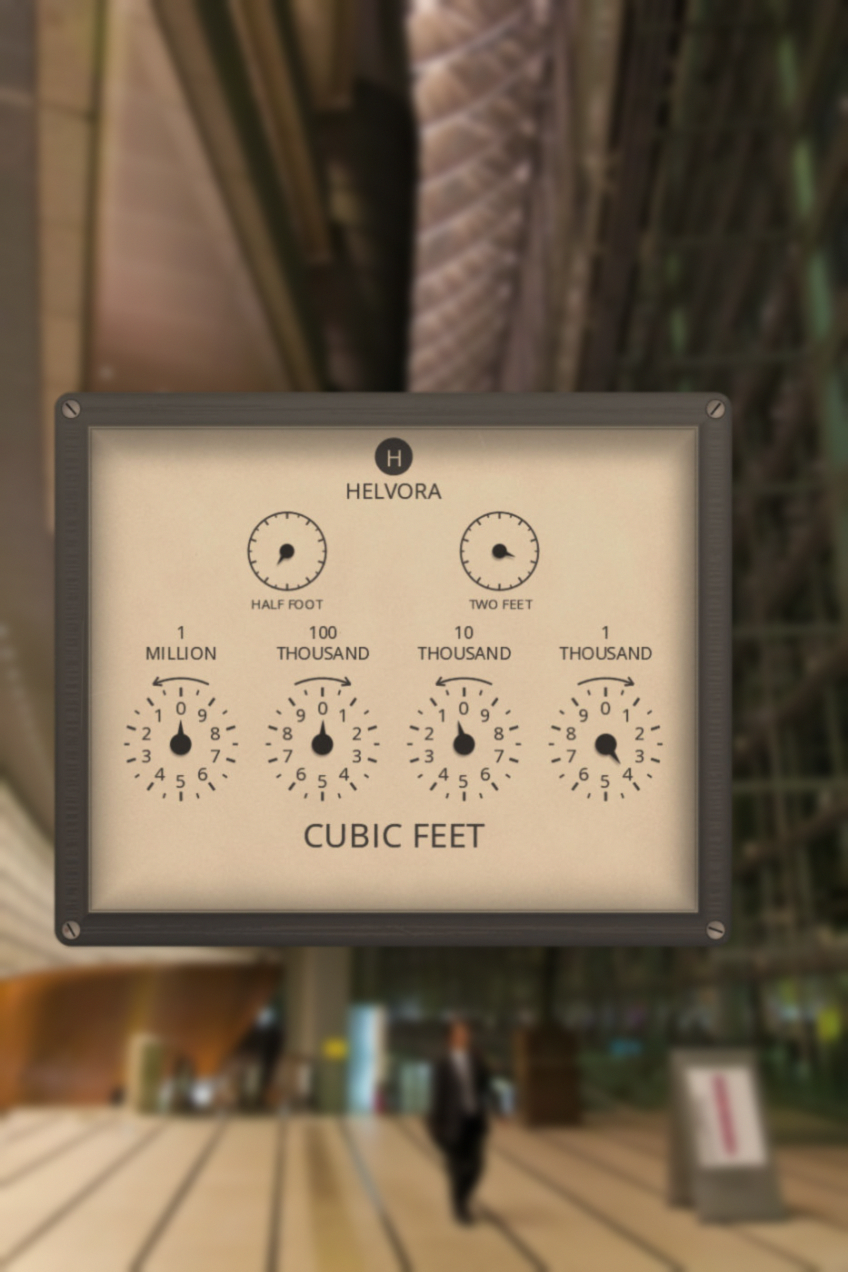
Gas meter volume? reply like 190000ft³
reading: 400ft³
